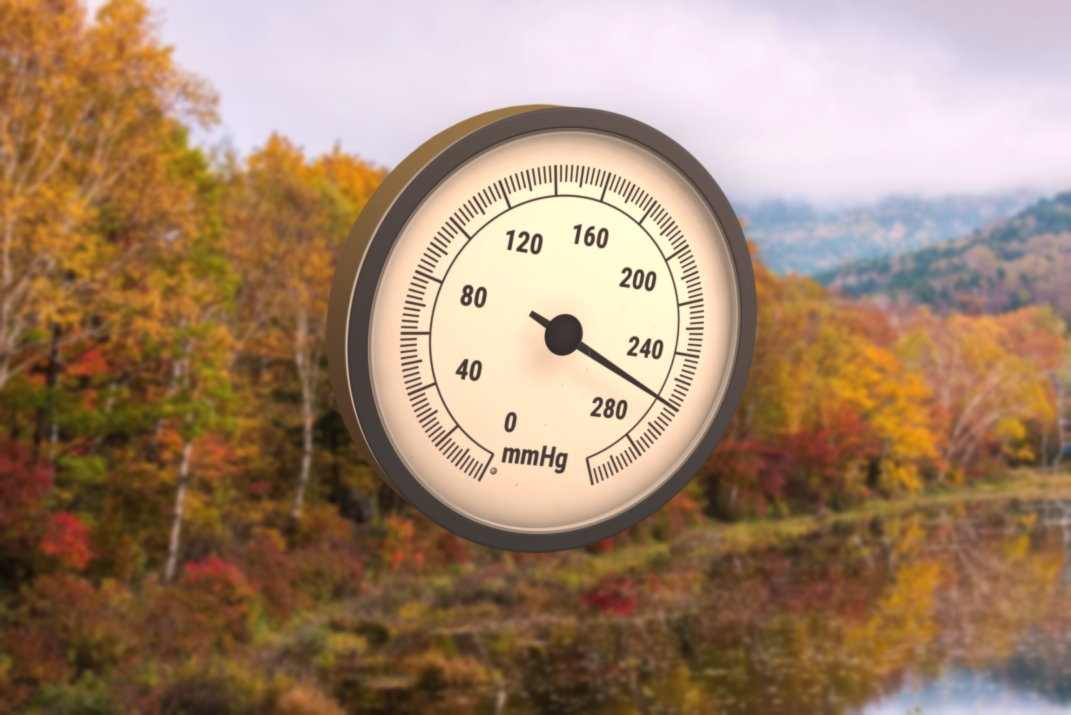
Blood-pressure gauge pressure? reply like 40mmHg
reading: 260mmHg
